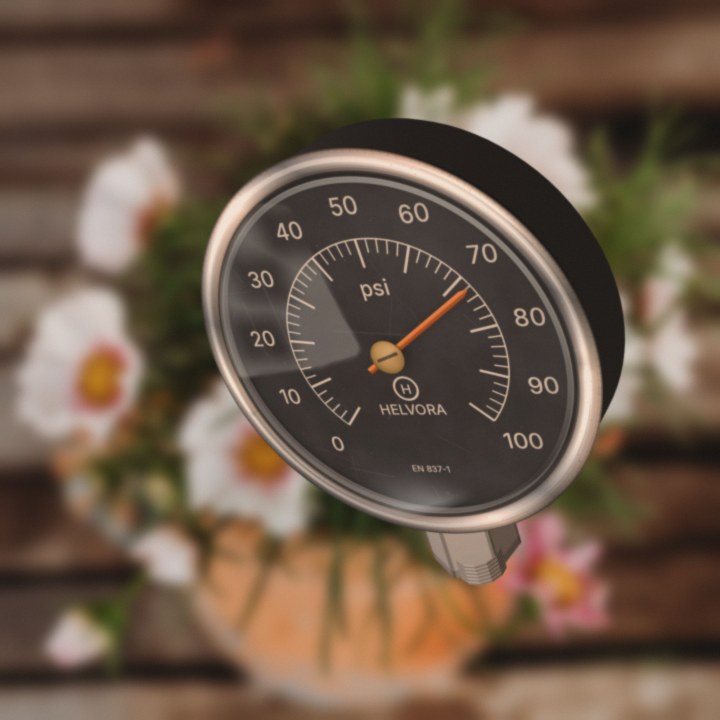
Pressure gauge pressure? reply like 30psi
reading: 72psi
